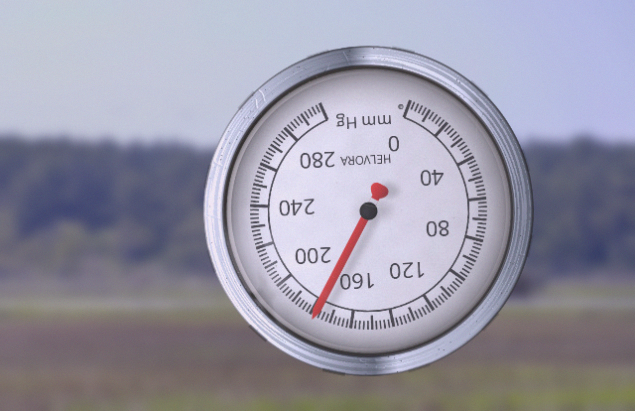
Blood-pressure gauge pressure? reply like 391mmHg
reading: 178mmHg
